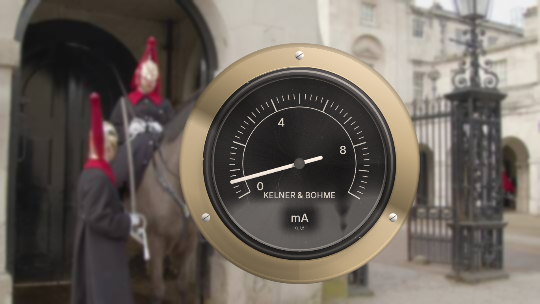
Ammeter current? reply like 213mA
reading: 0.6mA
